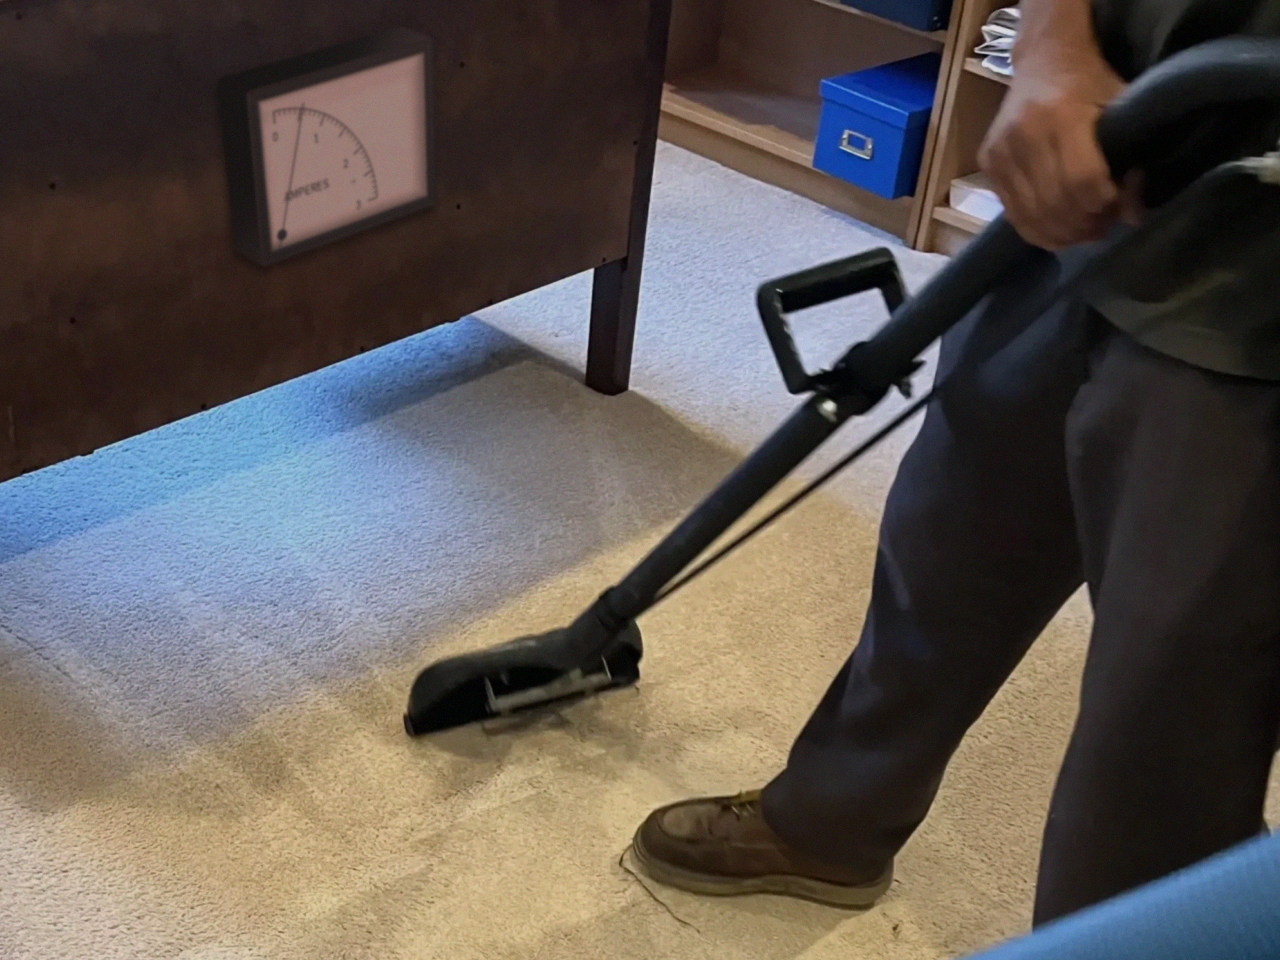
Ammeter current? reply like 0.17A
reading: 0.5A
